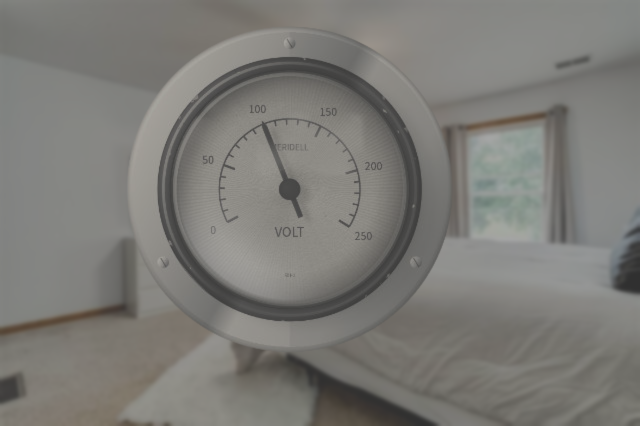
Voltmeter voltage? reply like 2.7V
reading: 100V
